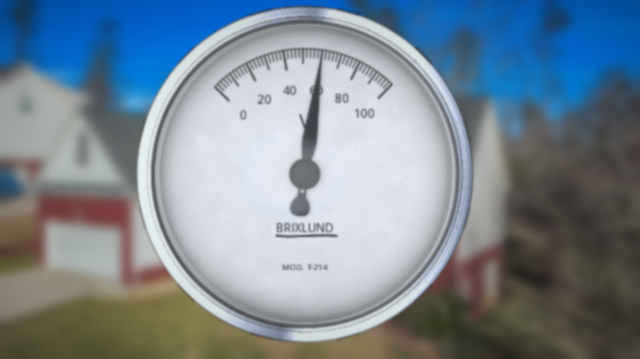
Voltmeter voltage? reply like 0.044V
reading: 60V
